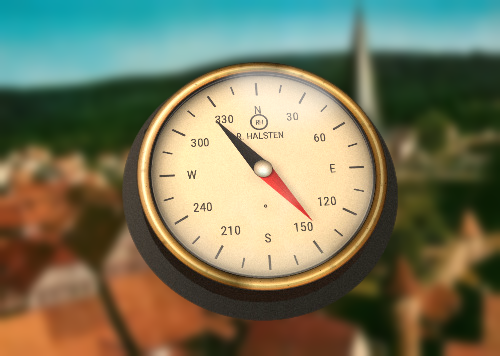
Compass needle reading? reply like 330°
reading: 142.5°
